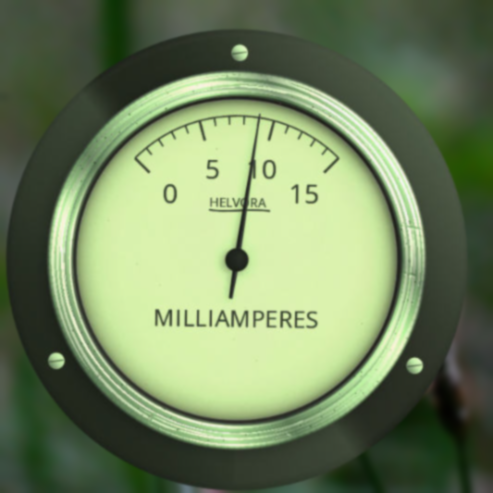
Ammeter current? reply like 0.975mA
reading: 9mA
